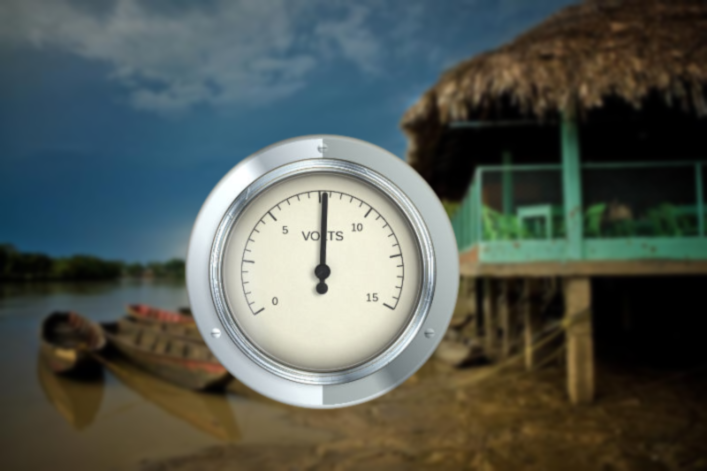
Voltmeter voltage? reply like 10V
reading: 7.75V
